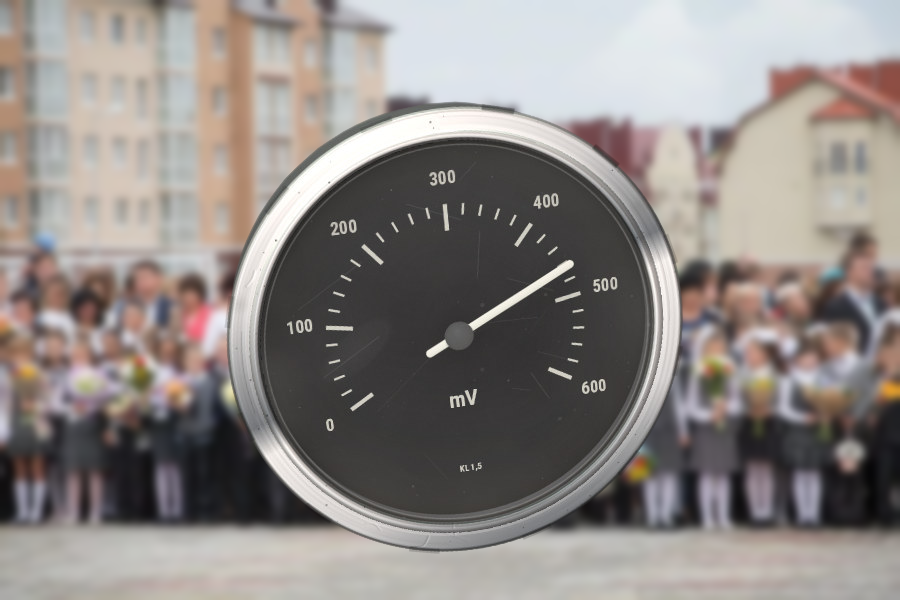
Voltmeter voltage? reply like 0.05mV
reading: 460mV
